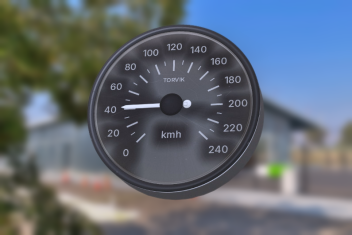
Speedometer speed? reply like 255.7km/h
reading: 40km/h
